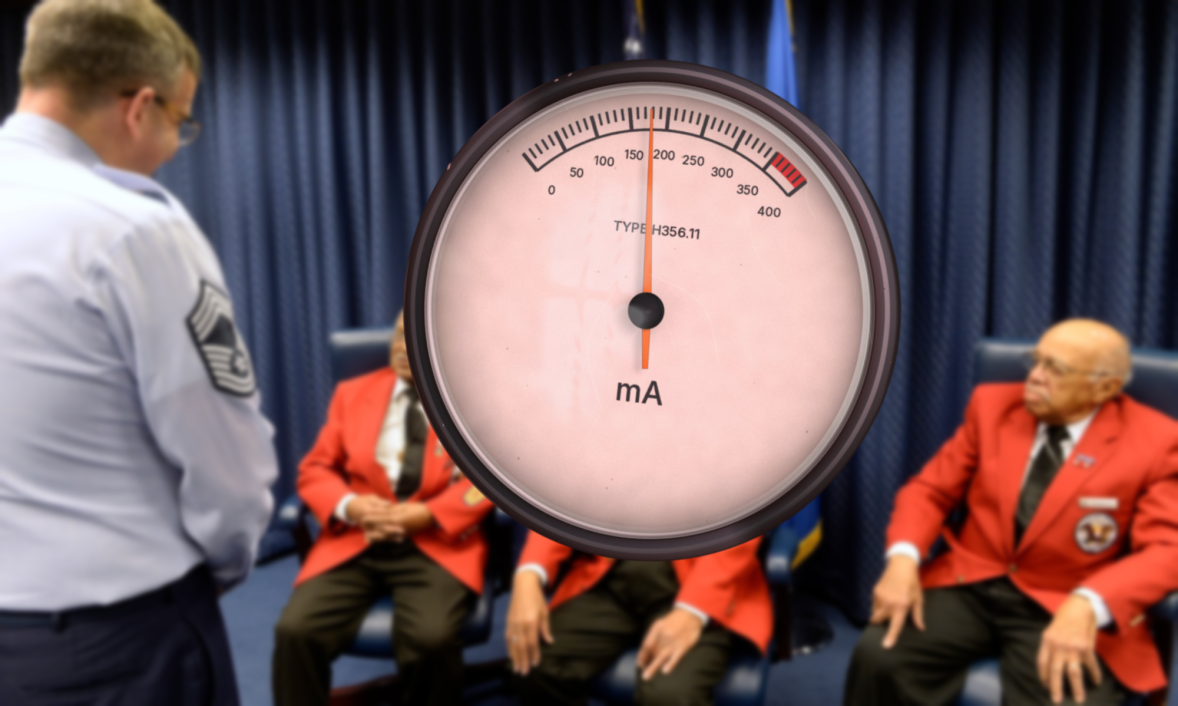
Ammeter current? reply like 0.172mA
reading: 180mA
